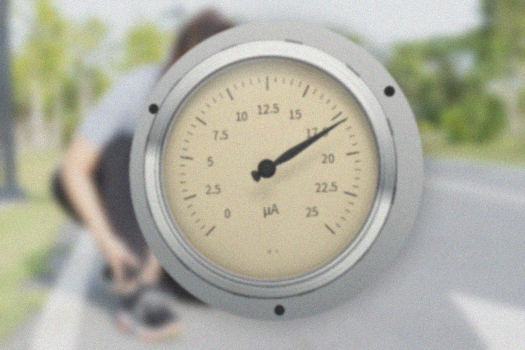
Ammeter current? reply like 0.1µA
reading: 18µA
